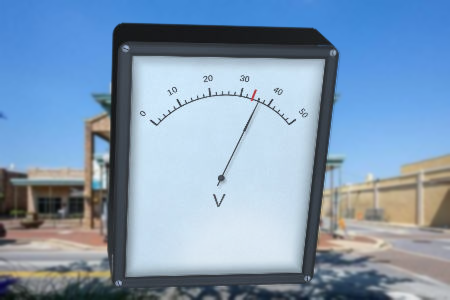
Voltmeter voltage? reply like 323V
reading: 36V
